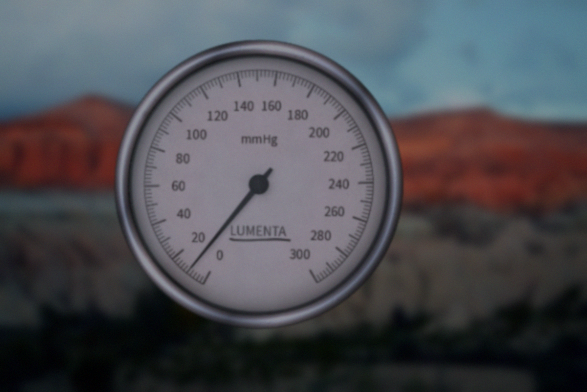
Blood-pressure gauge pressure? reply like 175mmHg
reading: 10mmHg
